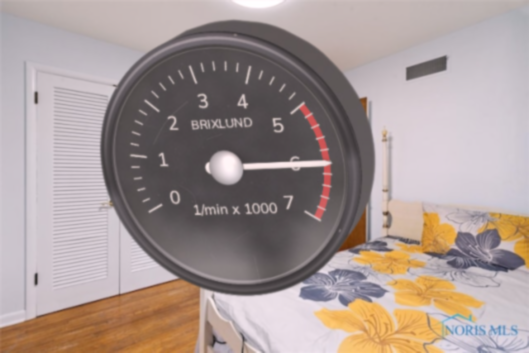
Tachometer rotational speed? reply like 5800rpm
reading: 6000rpm
